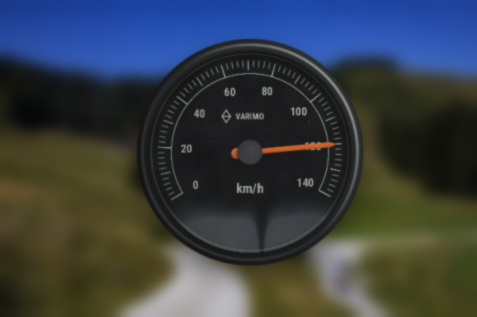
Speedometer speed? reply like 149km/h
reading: 120km/h
